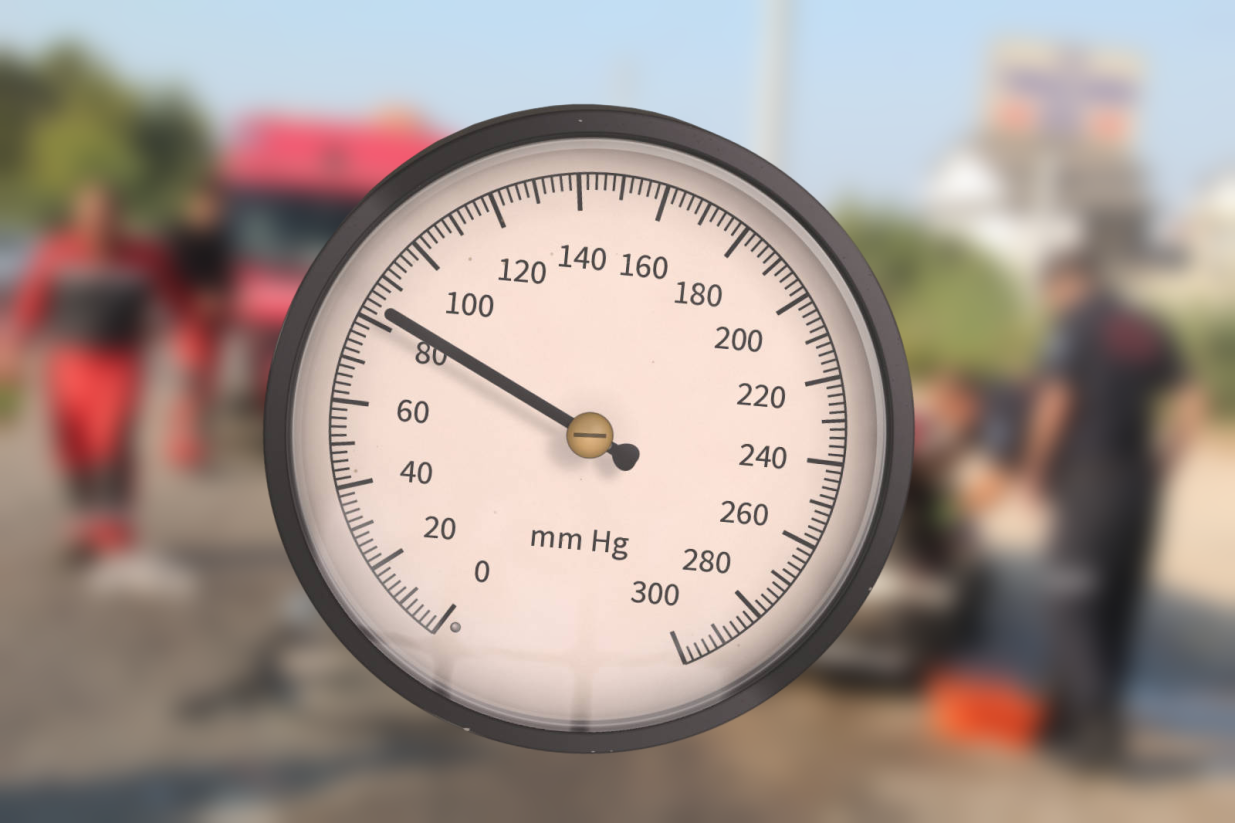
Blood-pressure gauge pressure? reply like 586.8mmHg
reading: 84mmHg
